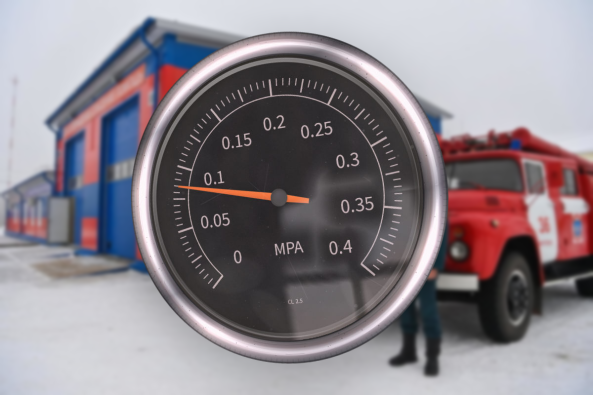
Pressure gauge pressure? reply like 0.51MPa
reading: 0.085MPa
